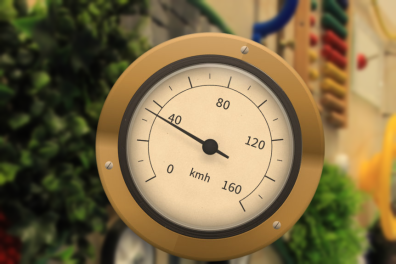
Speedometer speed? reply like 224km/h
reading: 35km/h
